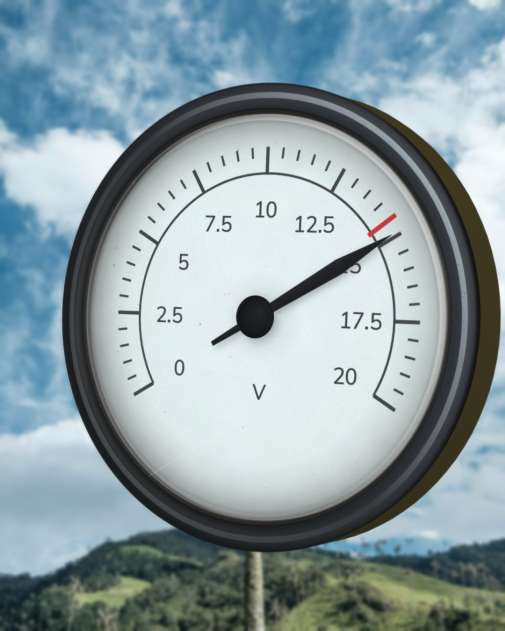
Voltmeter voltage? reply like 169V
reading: 15V
